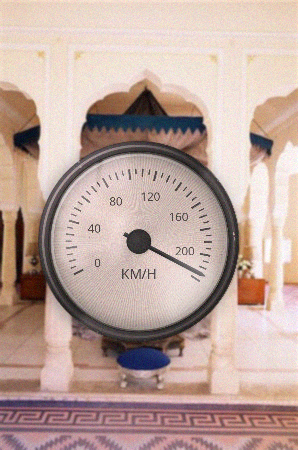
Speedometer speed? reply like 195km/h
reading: 215km/h
